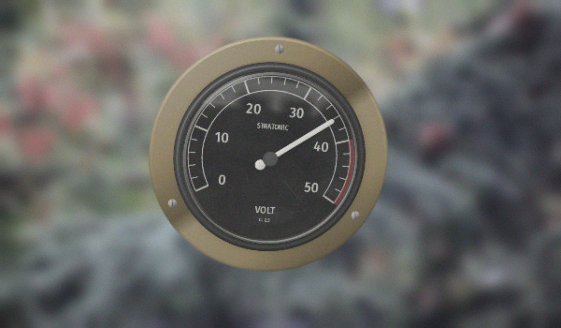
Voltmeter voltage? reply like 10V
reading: 36V
